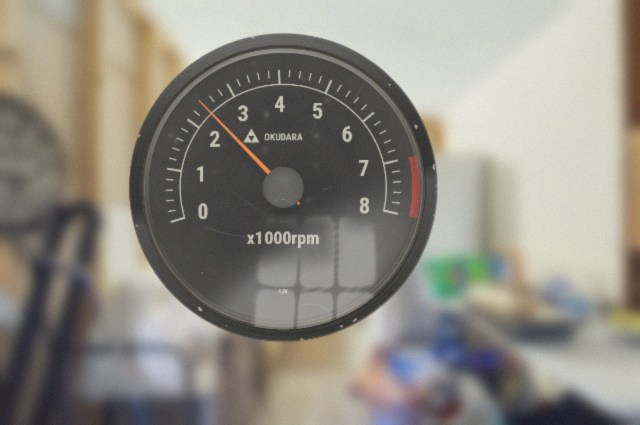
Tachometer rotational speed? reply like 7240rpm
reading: 2400rpm
